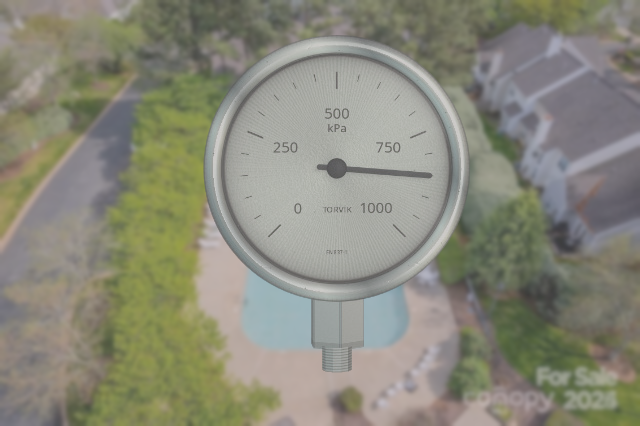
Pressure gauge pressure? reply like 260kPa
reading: 850kPa
